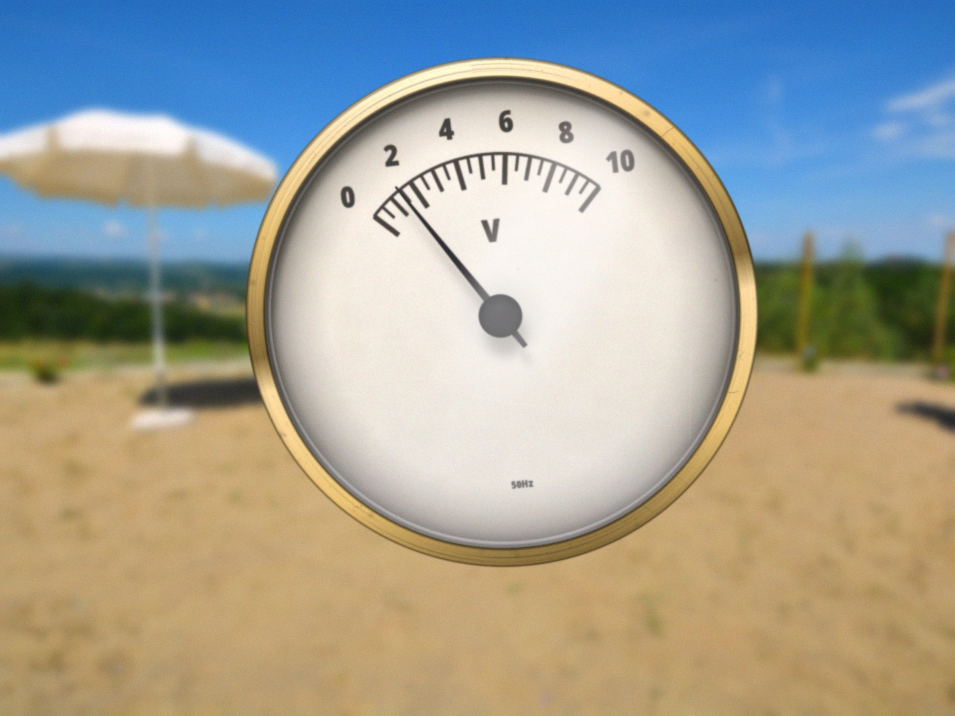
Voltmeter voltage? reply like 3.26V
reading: 1.5V
